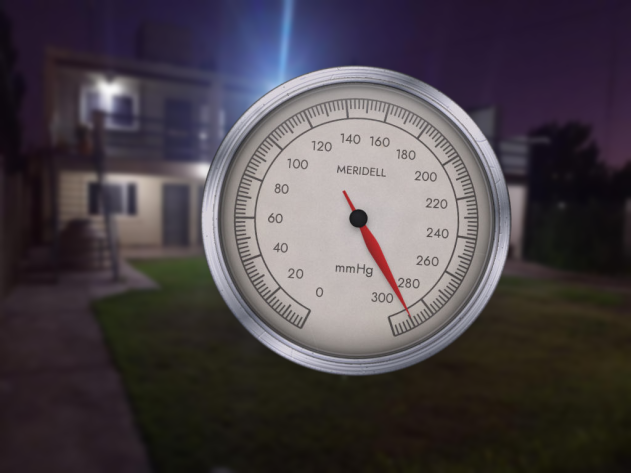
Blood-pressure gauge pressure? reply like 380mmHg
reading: 290mmHg
